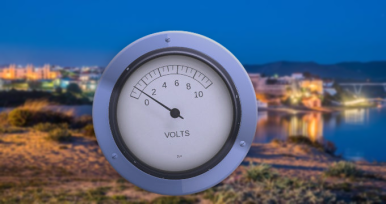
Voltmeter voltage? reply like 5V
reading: 1V
